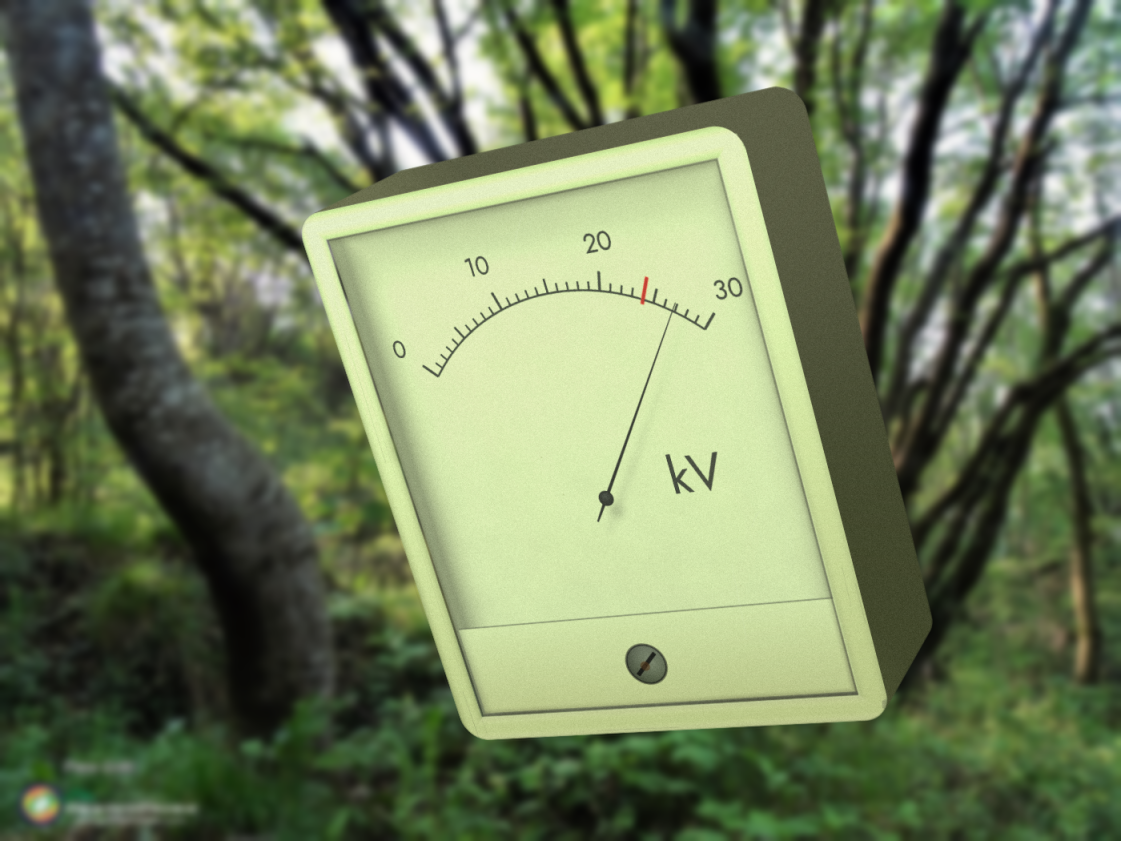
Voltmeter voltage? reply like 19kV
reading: 27kV
